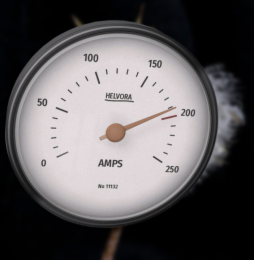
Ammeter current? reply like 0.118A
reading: 190A
